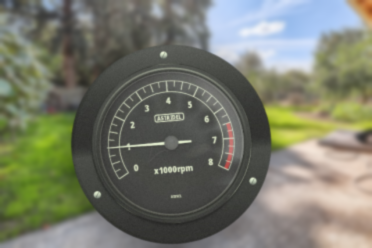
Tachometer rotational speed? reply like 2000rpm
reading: 1000rpm
